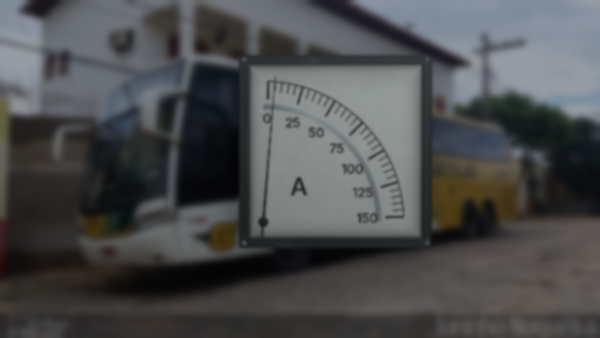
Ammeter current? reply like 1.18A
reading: 5A
